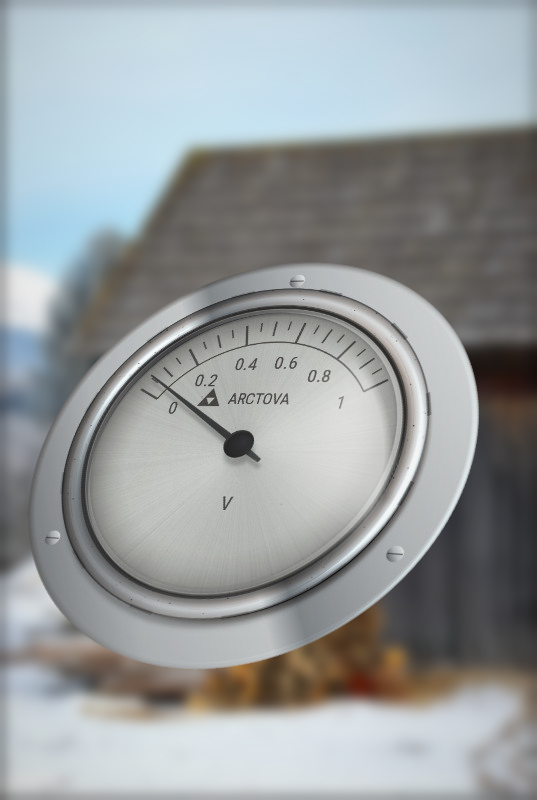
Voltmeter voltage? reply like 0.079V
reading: 0.05V
